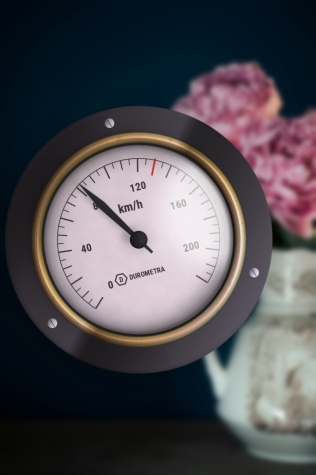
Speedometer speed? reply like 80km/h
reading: 82.5km/h
